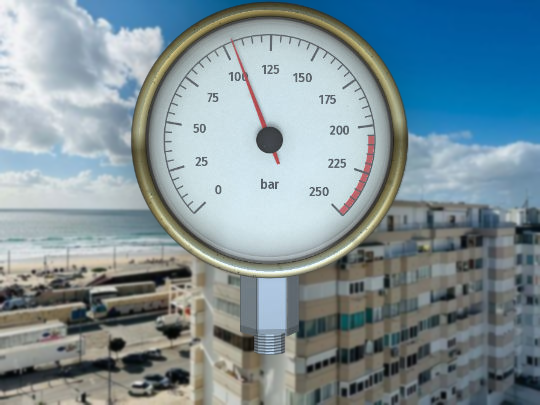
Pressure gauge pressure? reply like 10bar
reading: 105bar
